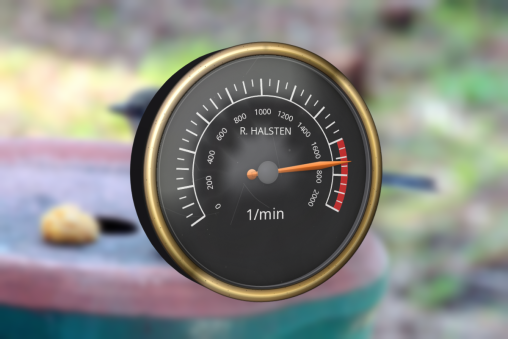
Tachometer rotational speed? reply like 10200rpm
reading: 1725rpm
